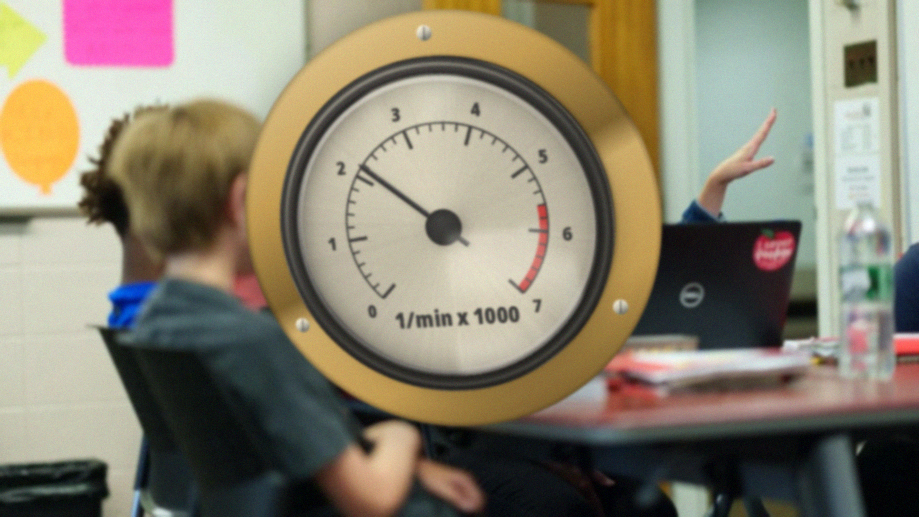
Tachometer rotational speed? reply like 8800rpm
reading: 2200rpm
